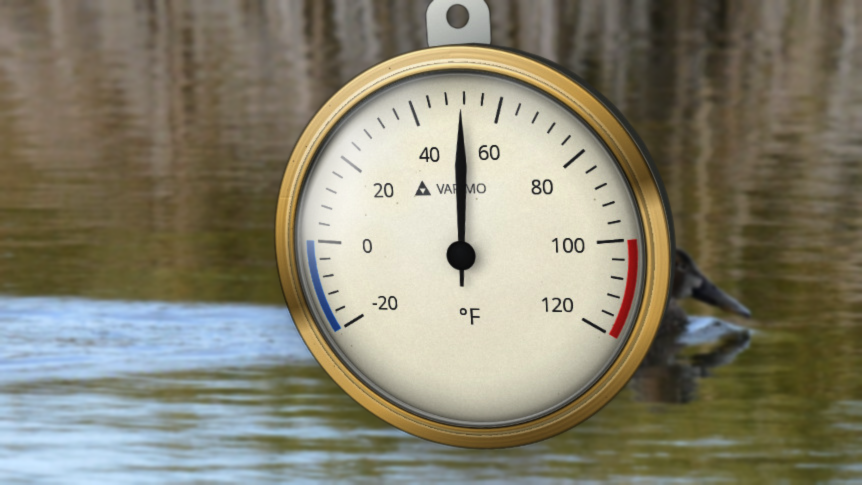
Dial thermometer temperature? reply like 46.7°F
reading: 52°F
